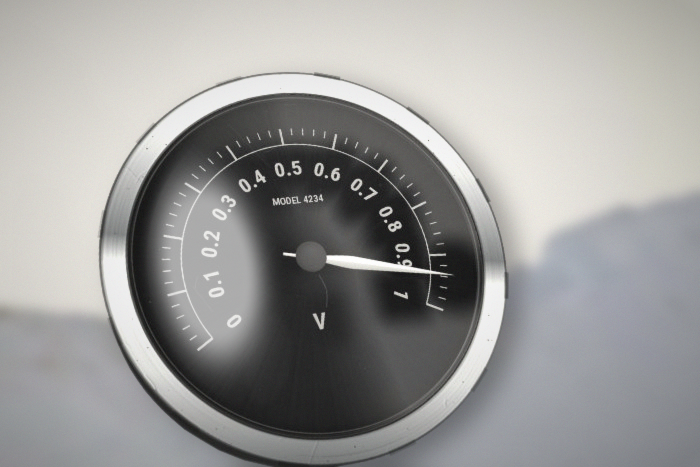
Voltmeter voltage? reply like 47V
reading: 0.94V
